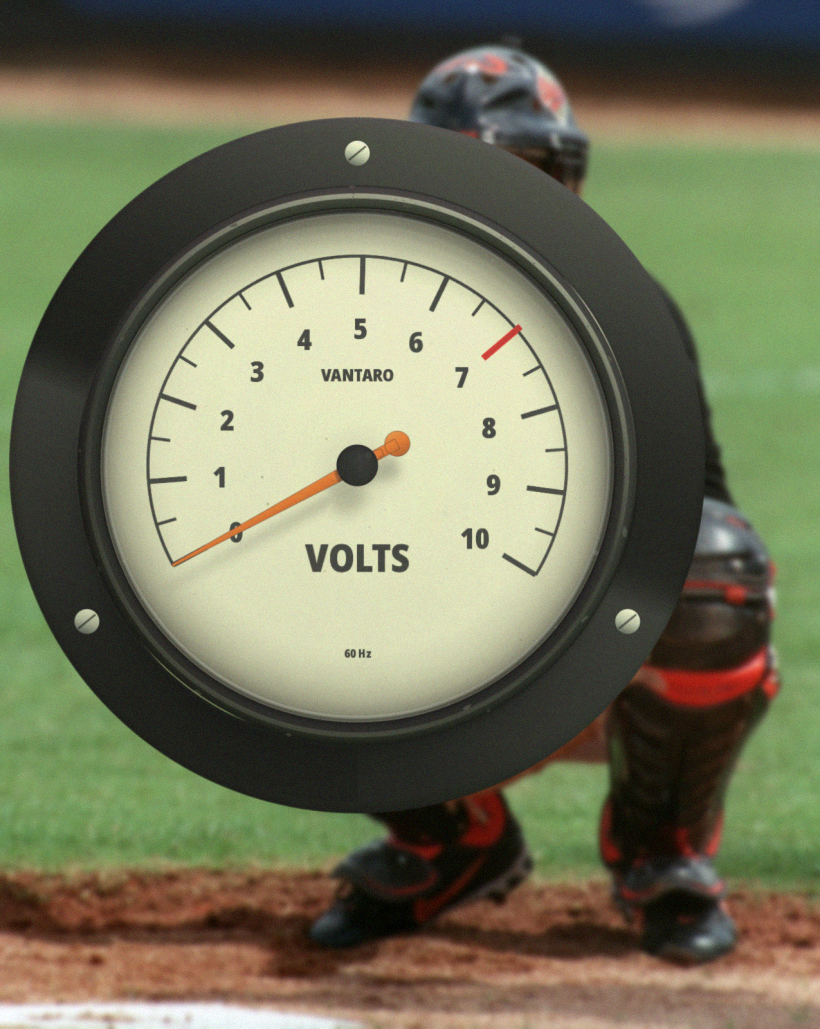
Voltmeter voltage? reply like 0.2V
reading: 0V
